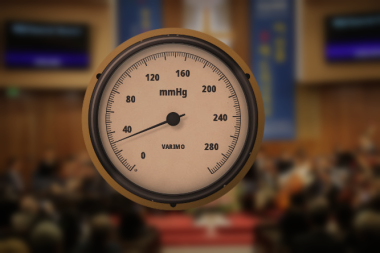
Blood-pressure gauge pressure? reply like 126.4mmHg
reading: 30mmHg
